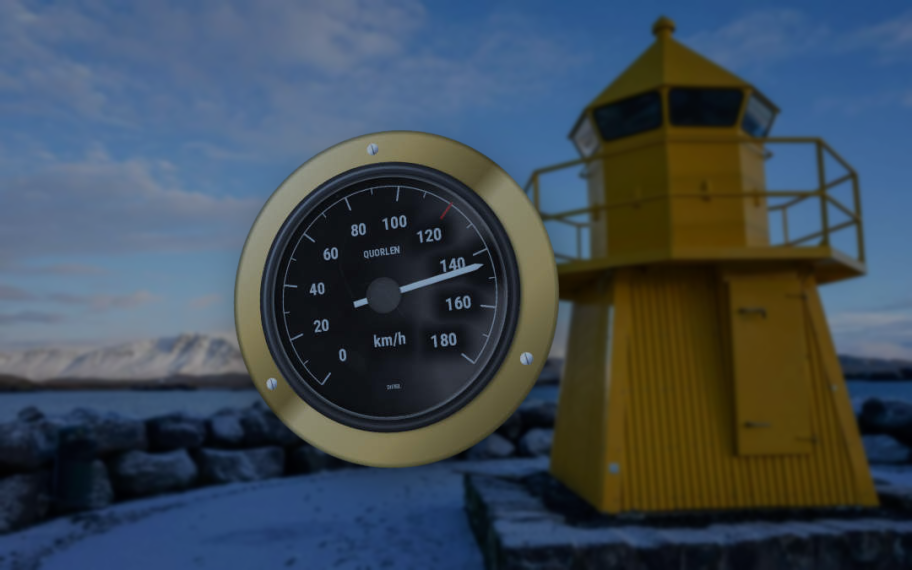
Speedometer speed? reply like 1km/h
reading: 145km/h
